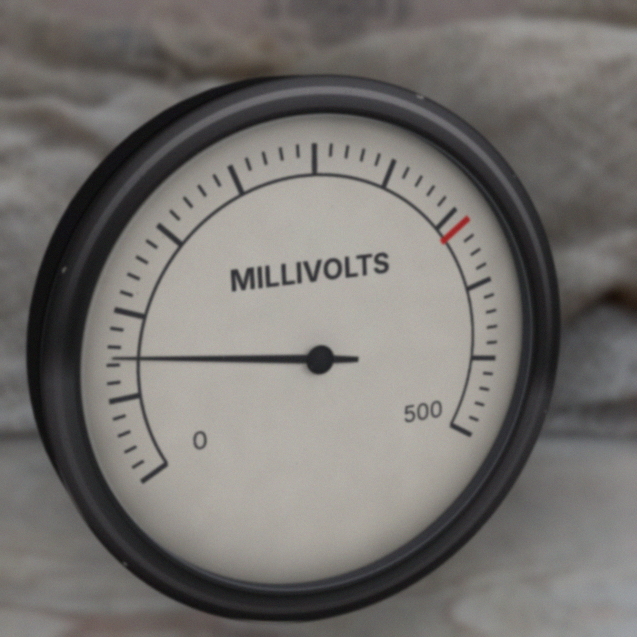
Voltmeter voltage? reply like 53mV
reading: 75mV
